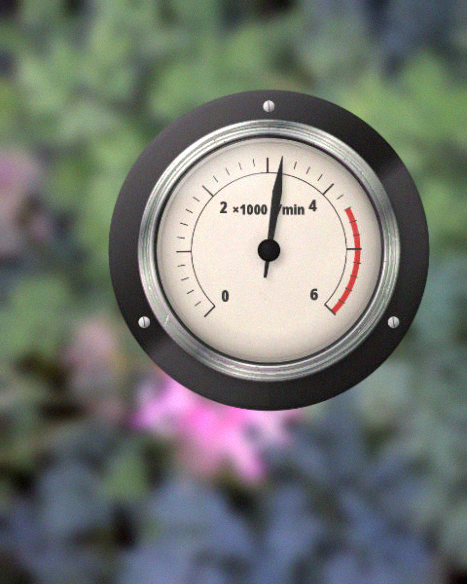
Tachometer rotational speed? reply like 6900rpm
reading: 3200rpm
